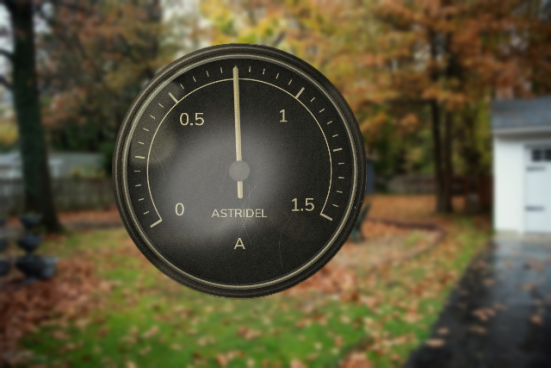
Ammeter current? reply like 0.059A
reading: 0.75A
